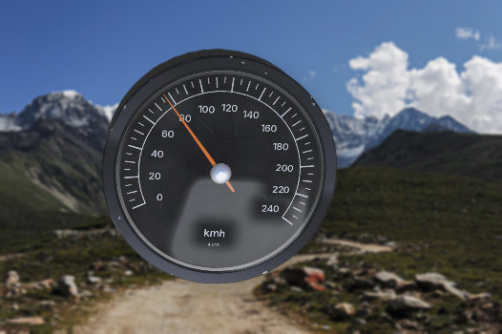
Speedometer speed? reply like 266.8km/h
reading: 77.5km/h
